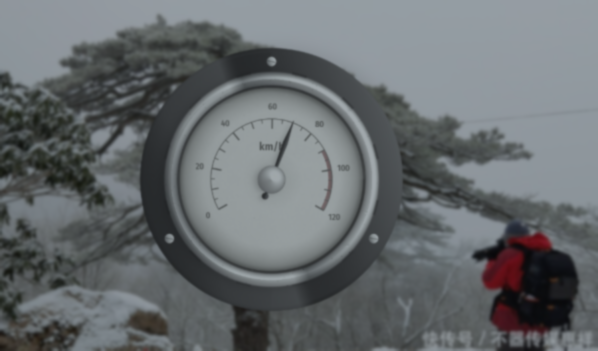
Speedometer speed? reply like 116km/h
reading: 70km/h
